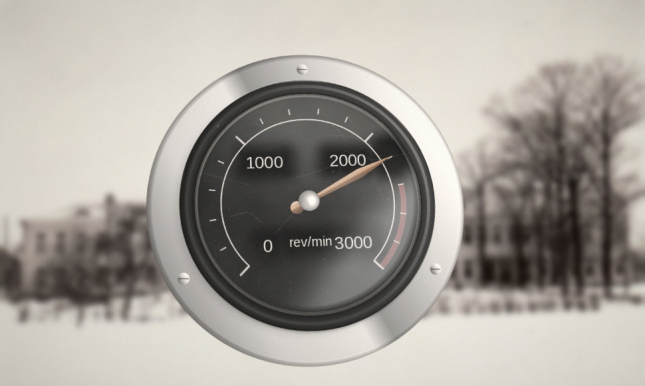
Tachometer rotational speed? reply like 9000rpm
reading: 2200rpm
